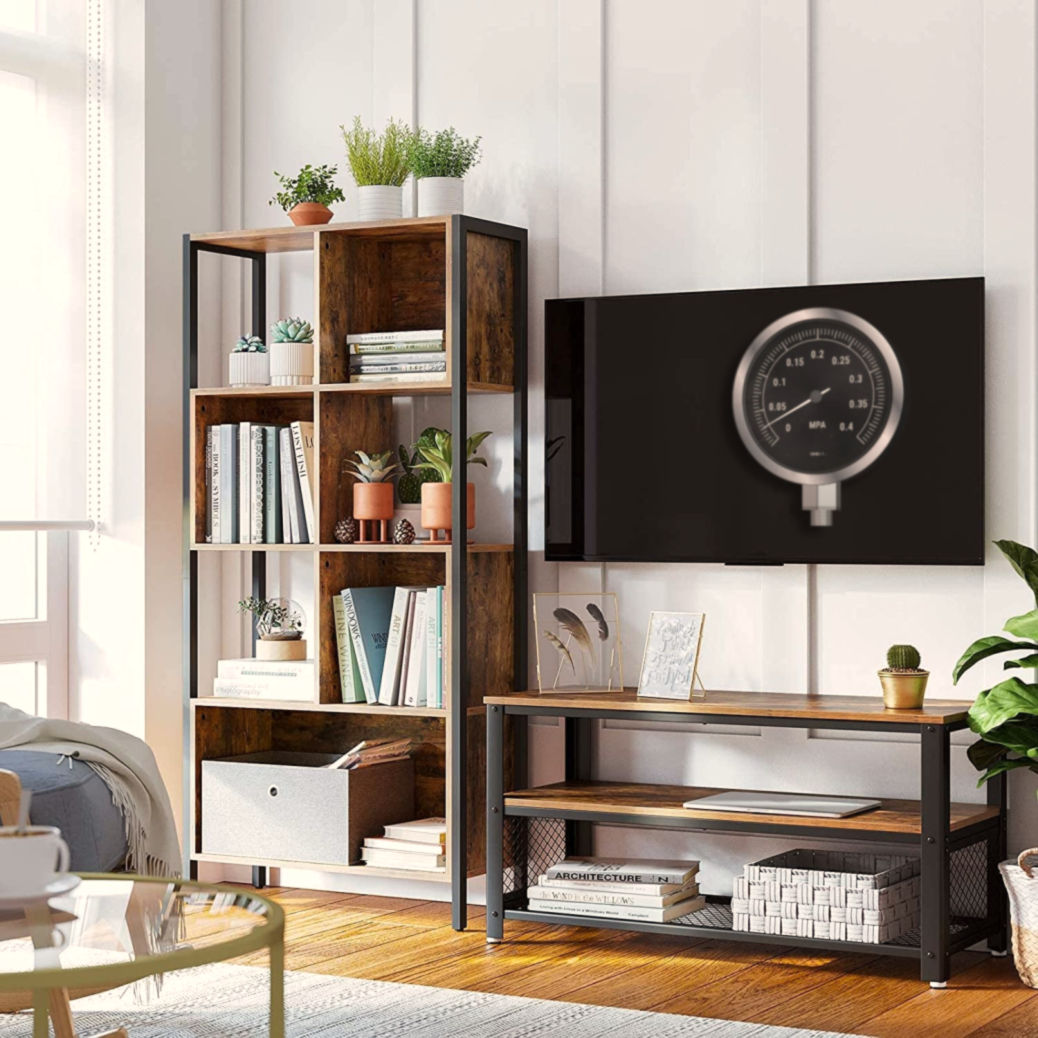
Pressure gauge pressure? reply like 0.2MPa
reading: 0.025MPa
